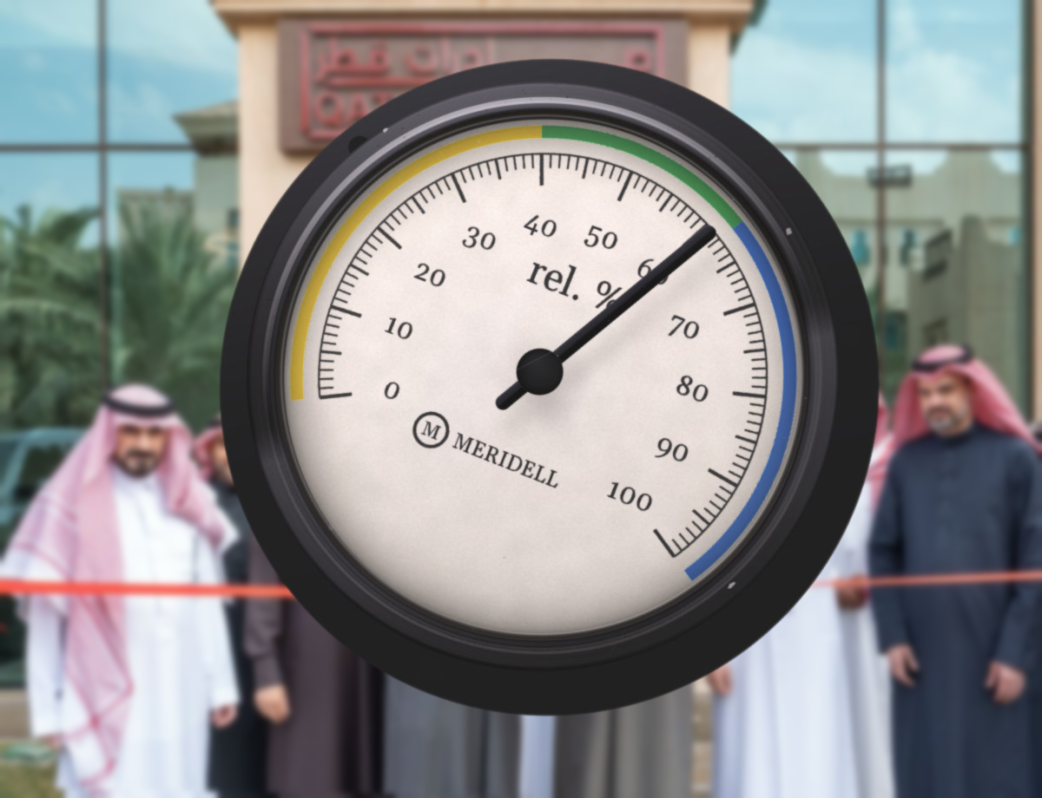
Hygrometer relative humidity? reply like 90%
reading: 61%
